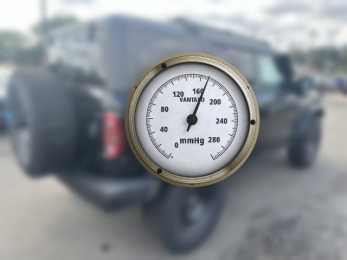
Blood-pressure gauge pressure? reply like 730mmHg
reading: 170mmHg
